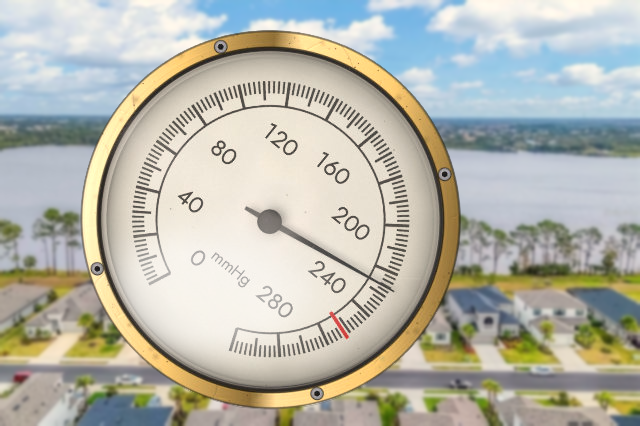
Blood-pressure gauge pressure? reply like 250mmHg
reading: 226mmHg
